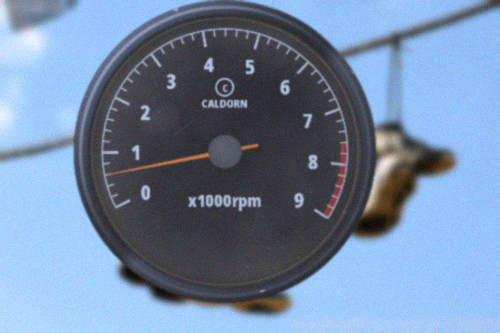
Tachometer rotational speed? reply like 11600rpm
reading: 600rpm
